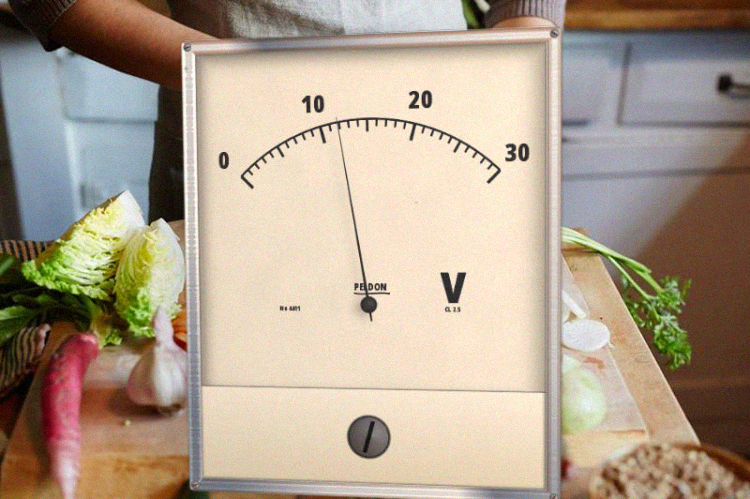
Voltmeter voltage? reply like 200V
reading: 12V
